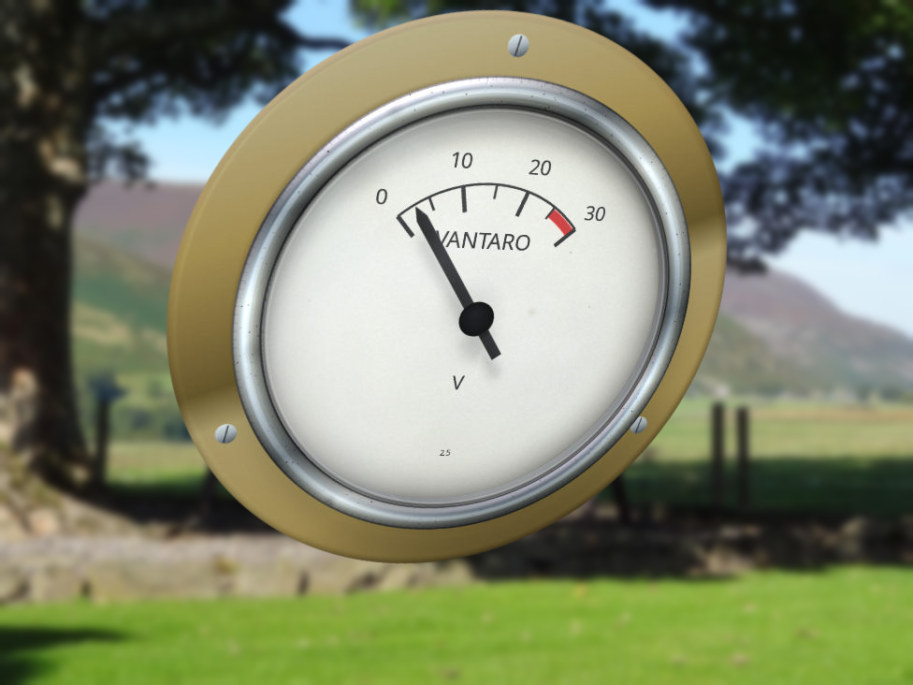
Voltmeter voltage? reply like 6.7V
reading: 2.5V
